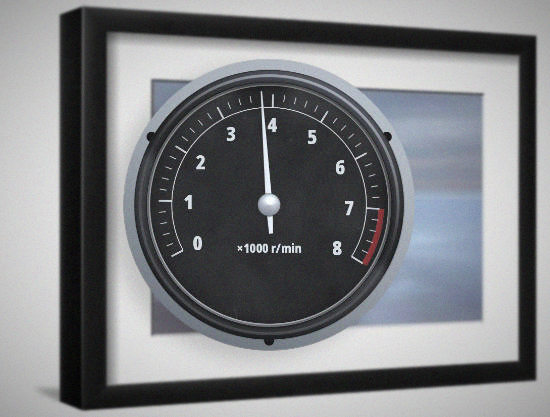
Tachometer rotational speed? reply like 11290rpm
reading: 3800rpm
